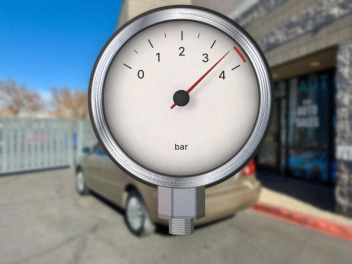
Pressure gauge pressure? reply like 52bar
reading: 3.5bar
